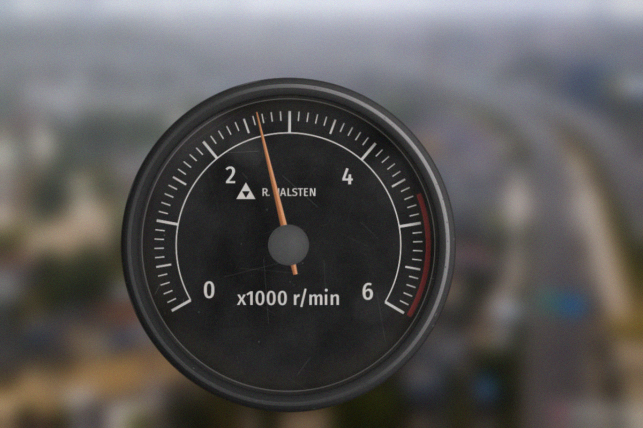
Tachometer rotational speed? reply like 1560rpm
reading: 2650rpm
